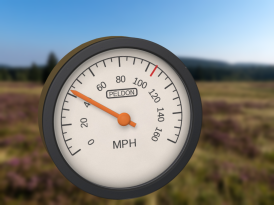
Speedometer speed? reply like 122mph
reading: 42.5mph
